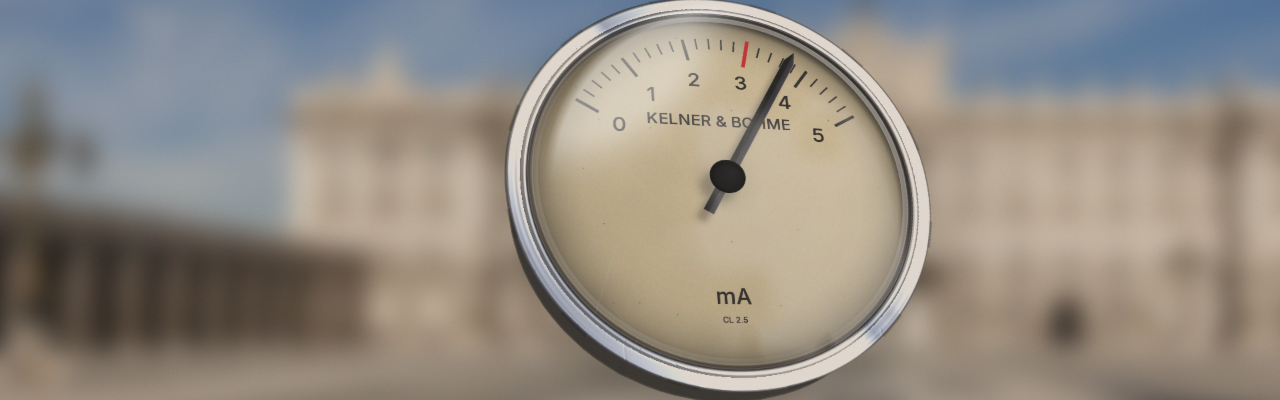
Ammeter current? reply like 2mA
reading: 3.7mA
